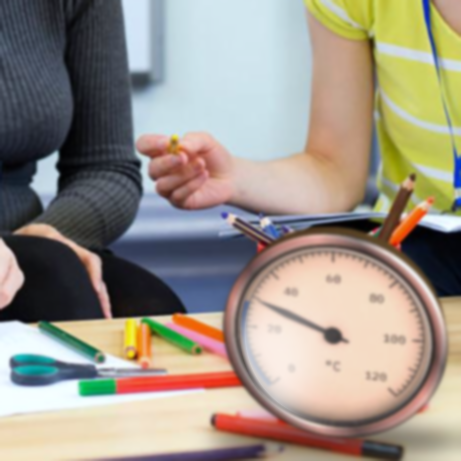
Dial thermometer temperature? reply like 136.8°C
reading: 30°C
